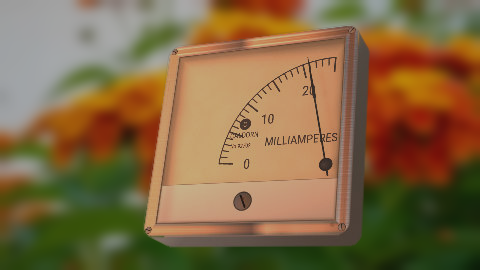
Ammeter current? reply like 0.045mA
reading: 21mA
